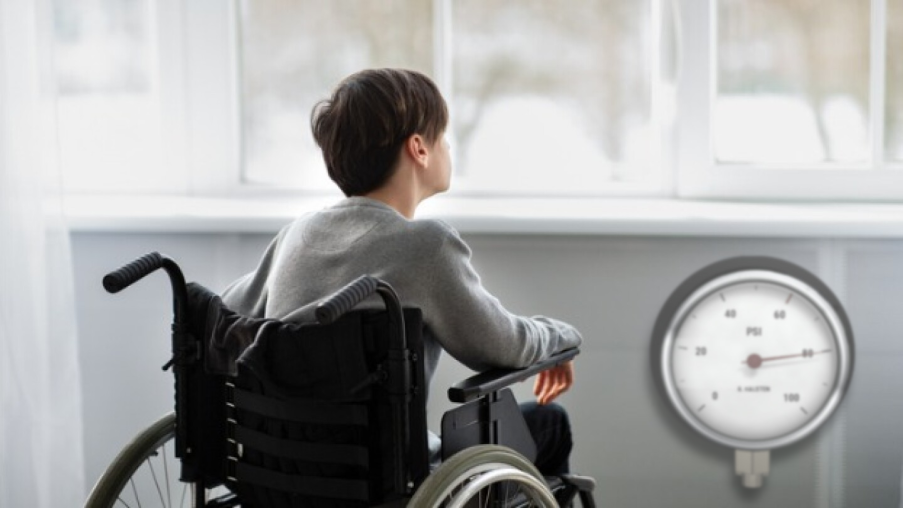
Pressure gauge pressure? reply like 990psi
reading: 80psi
